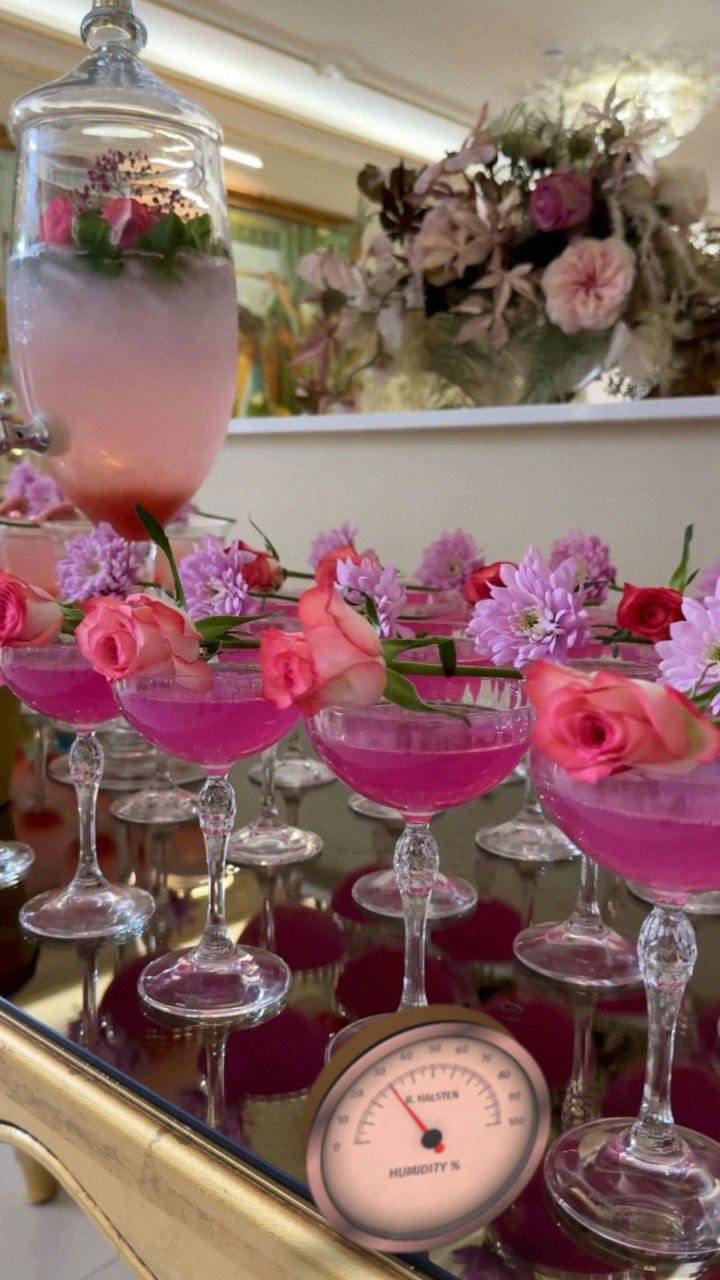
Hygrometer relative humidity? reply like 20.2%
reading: 30%
